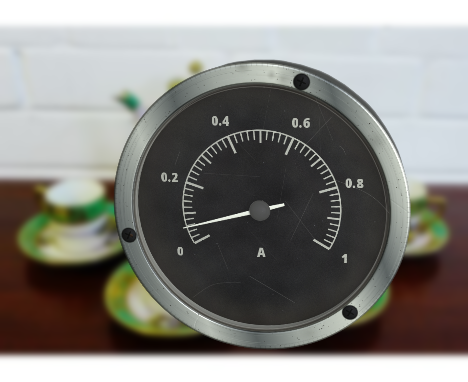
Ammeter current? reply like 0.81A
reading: 0.06A
